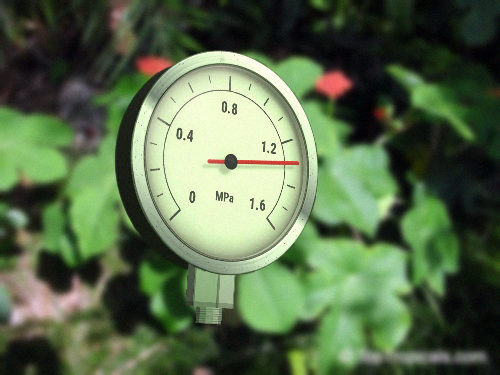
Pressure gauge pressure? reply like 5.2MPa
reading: 1.3MPa
